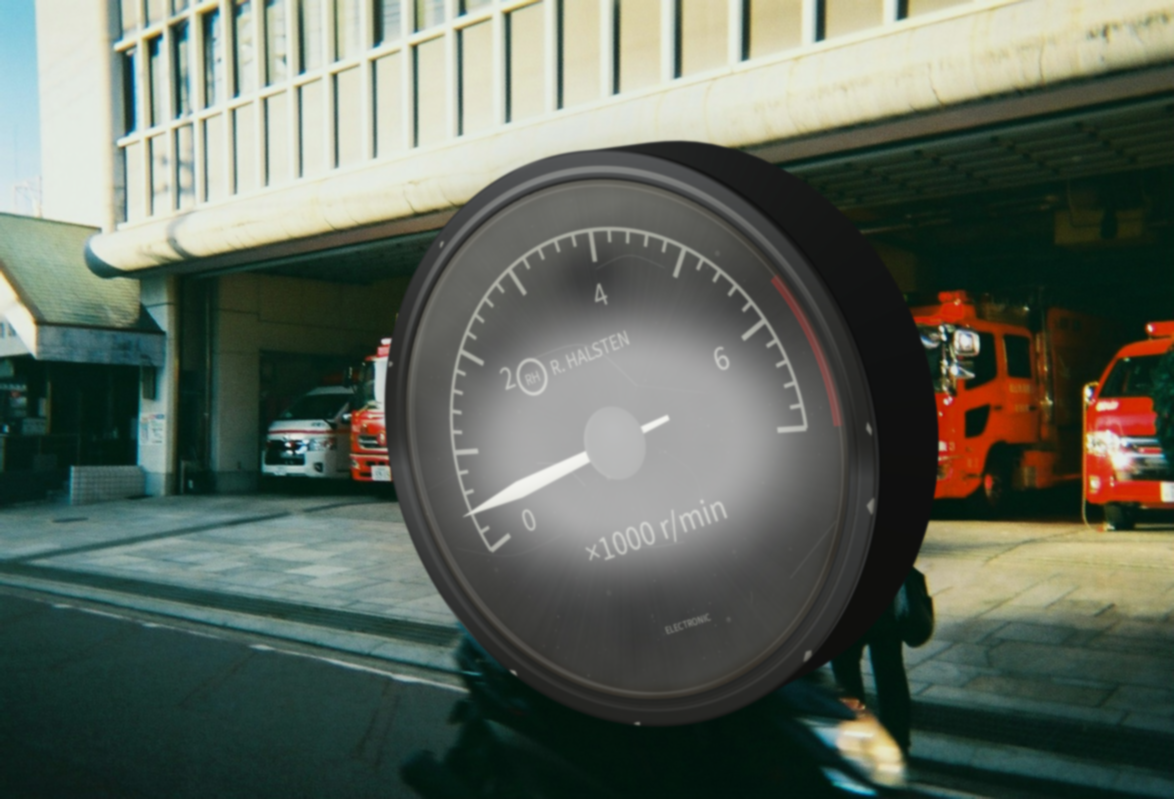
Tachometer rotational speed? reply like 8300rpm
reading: 400rpm
